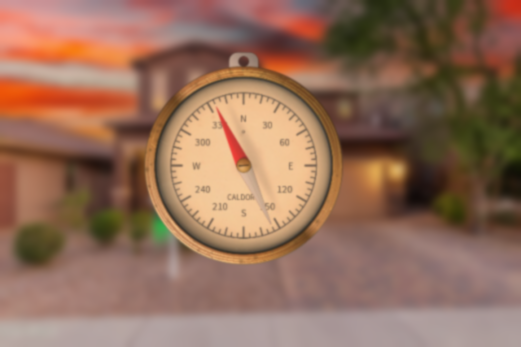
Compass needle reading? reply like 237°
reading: 335°
